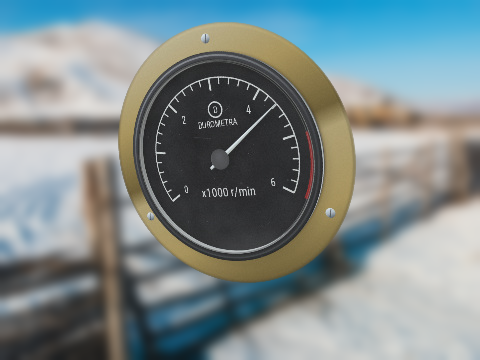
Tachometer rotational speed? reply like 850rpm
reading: 4400rpm
